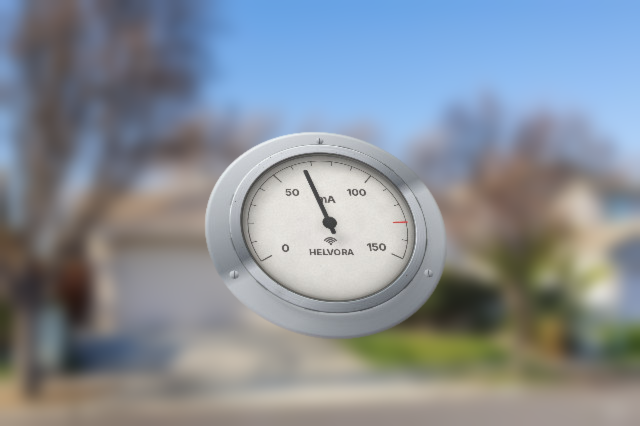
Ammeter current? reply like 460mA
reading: 65mA
